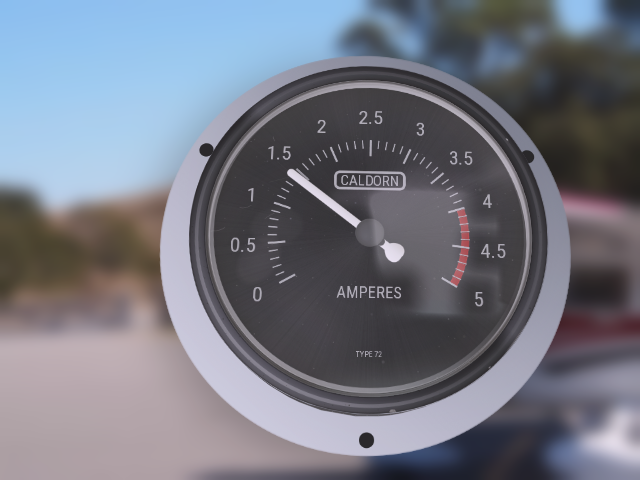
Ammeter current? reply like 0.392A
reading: 1.4A
